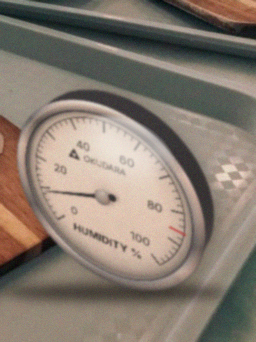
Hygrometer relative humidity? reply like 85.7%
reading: 10%
